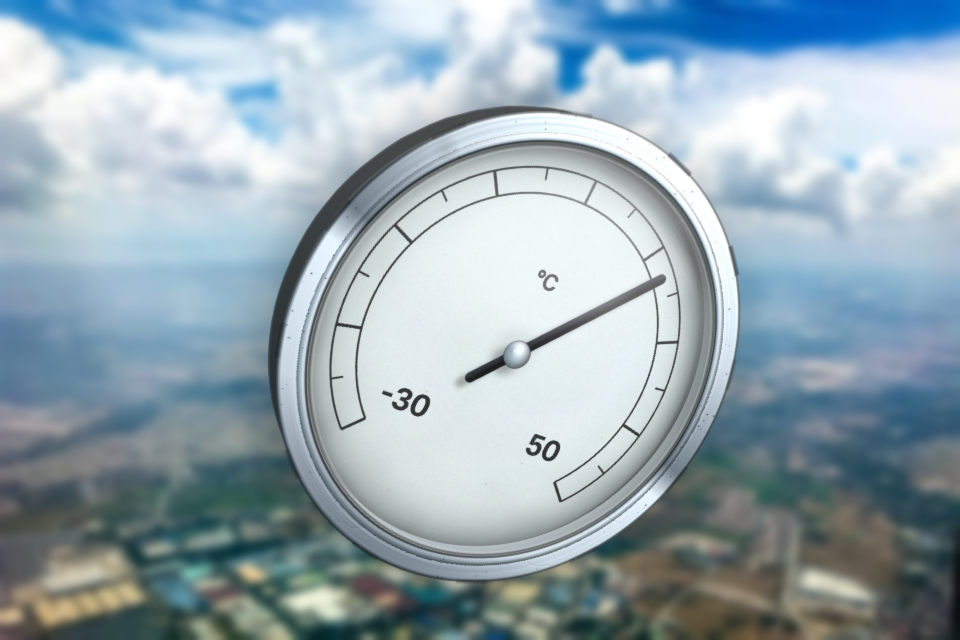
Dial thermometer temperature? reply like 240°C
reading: 22.5°C
